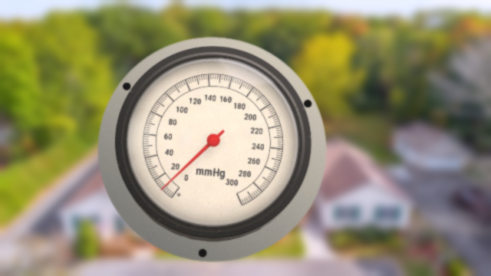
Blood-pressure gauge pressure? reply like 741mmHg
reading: 10mmHg
